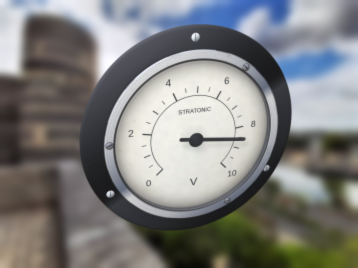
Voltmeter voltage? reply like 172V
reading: 8.5V
